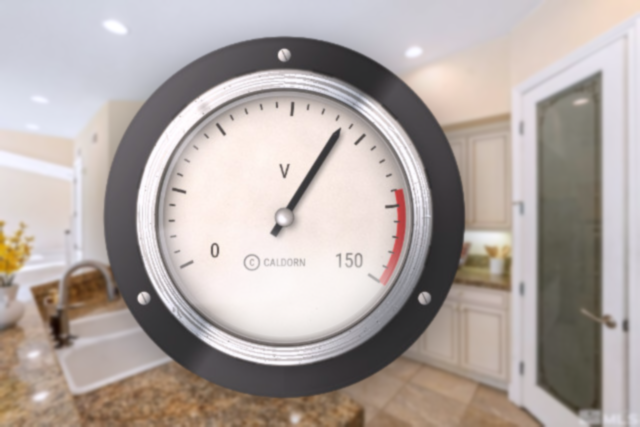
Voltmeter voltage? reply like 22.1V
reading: 92.5V
